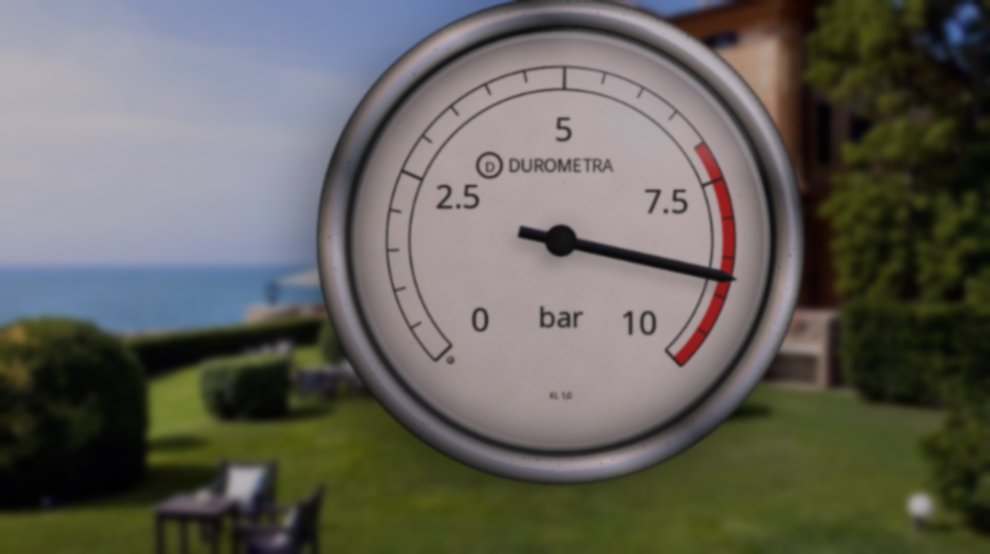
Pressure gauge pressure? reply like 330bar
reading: 8.75bar
